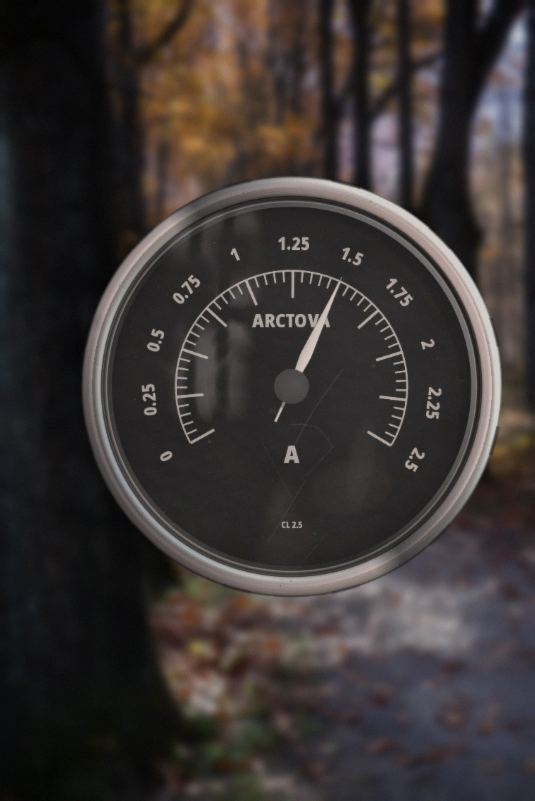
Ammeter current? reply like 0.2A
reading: 1.5A
